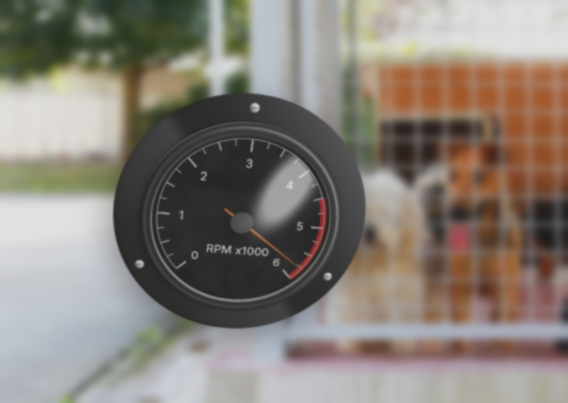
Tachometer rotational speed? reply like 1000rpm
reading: 5750rpm
